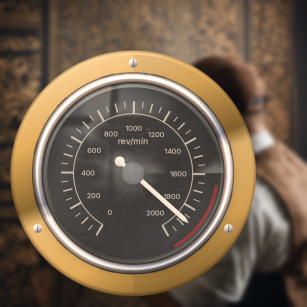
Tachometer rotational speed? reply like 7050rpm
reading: 1875rpm
